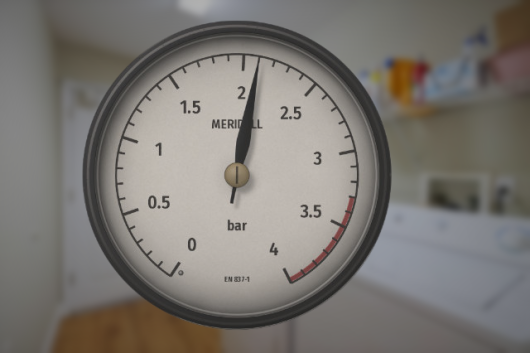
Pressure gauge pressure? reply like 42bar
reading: 2.1bar
